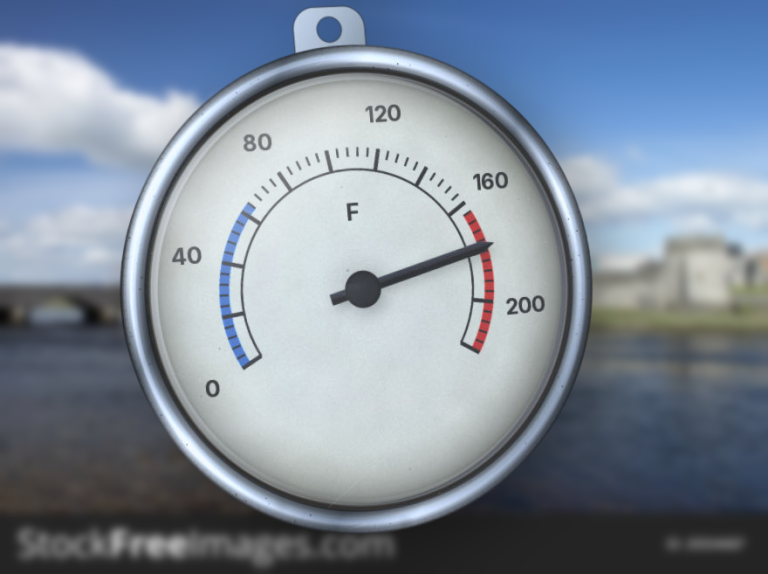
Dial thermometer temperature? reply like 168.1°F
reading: 178°F
